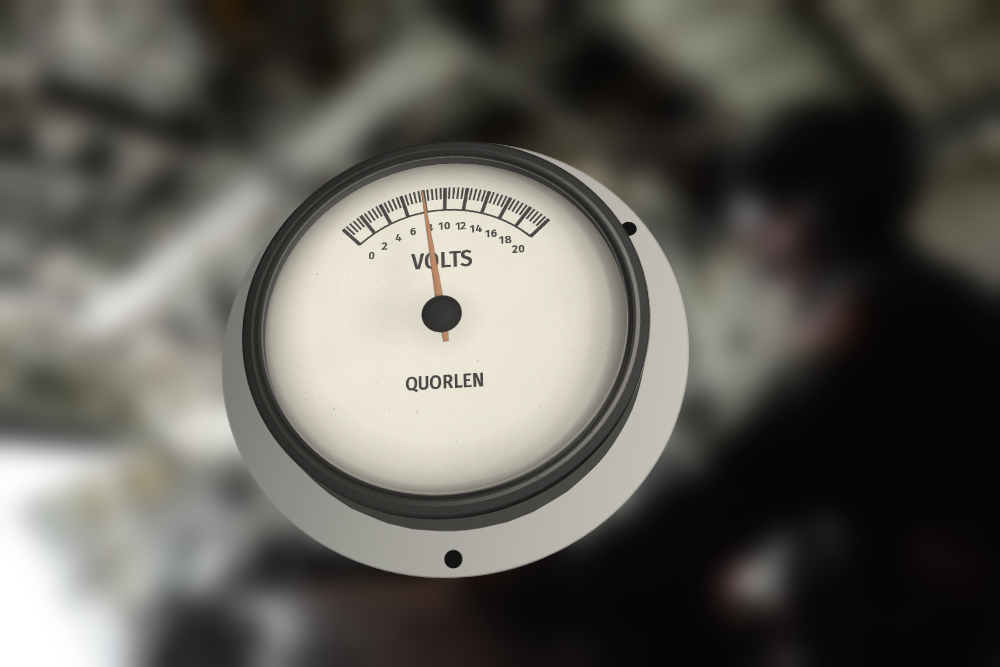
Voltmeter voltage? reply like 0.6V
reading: 8V
